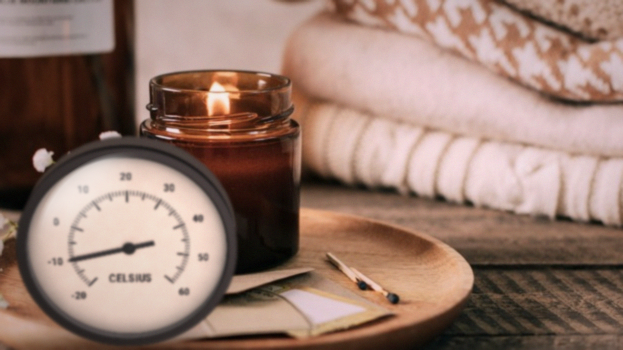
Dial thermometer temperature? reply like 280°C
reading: -10°C
